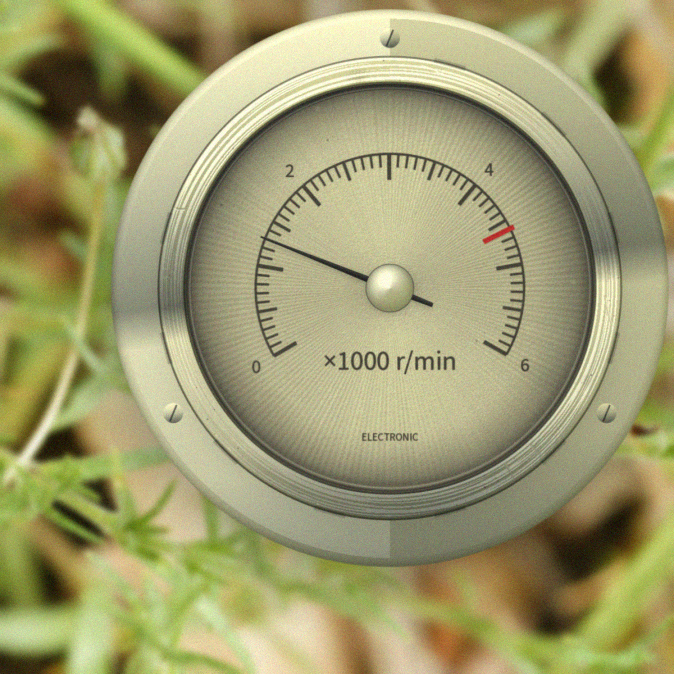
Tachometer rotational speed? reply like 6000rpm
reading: 1300rpm
